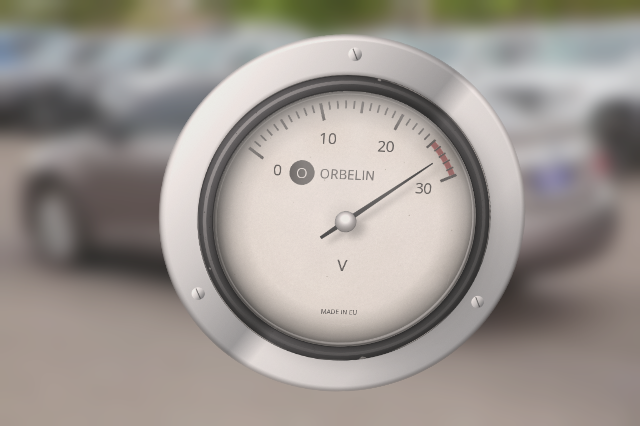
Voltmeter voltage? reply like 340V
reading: 27V
